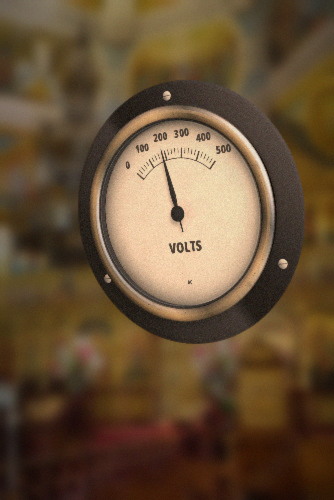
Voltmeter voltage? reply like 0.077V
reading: 200V
